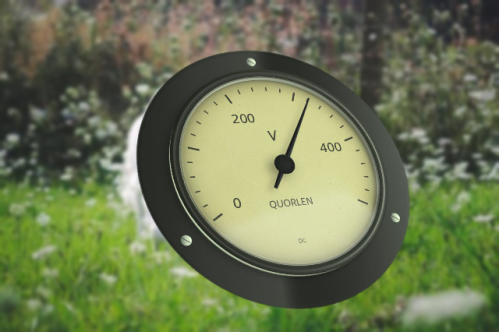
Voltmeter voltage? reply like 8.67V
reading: 320V
